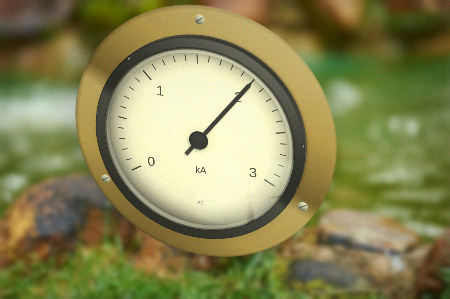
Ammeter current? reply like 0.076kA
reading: 2kA
